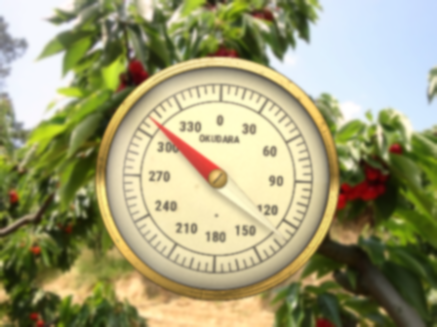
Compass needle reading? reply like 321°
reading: 310°
